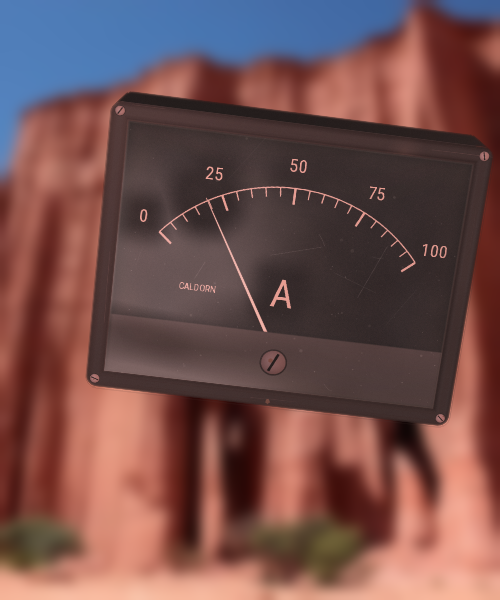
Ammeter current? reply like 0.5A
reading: 20A
